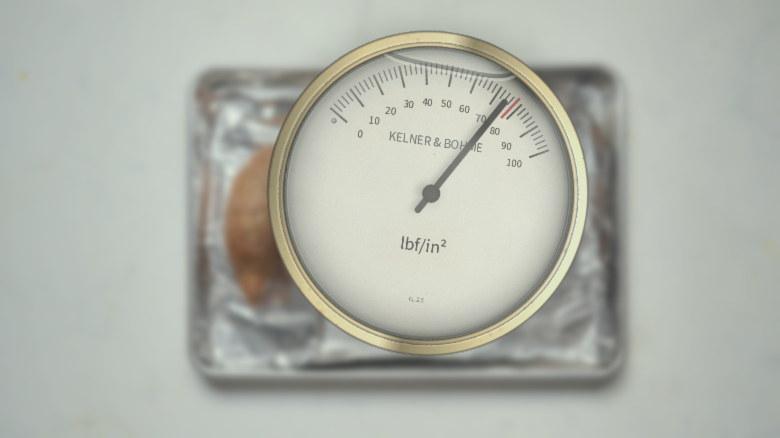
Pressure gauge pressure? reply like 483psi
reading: 74psi
